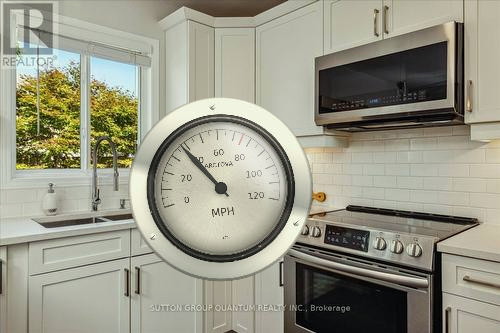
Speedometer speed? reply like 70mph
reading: 37.5mph
